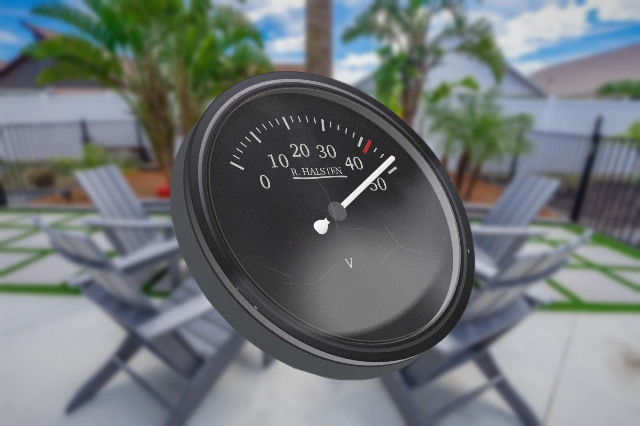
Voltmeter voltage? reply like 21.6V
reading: 48V
